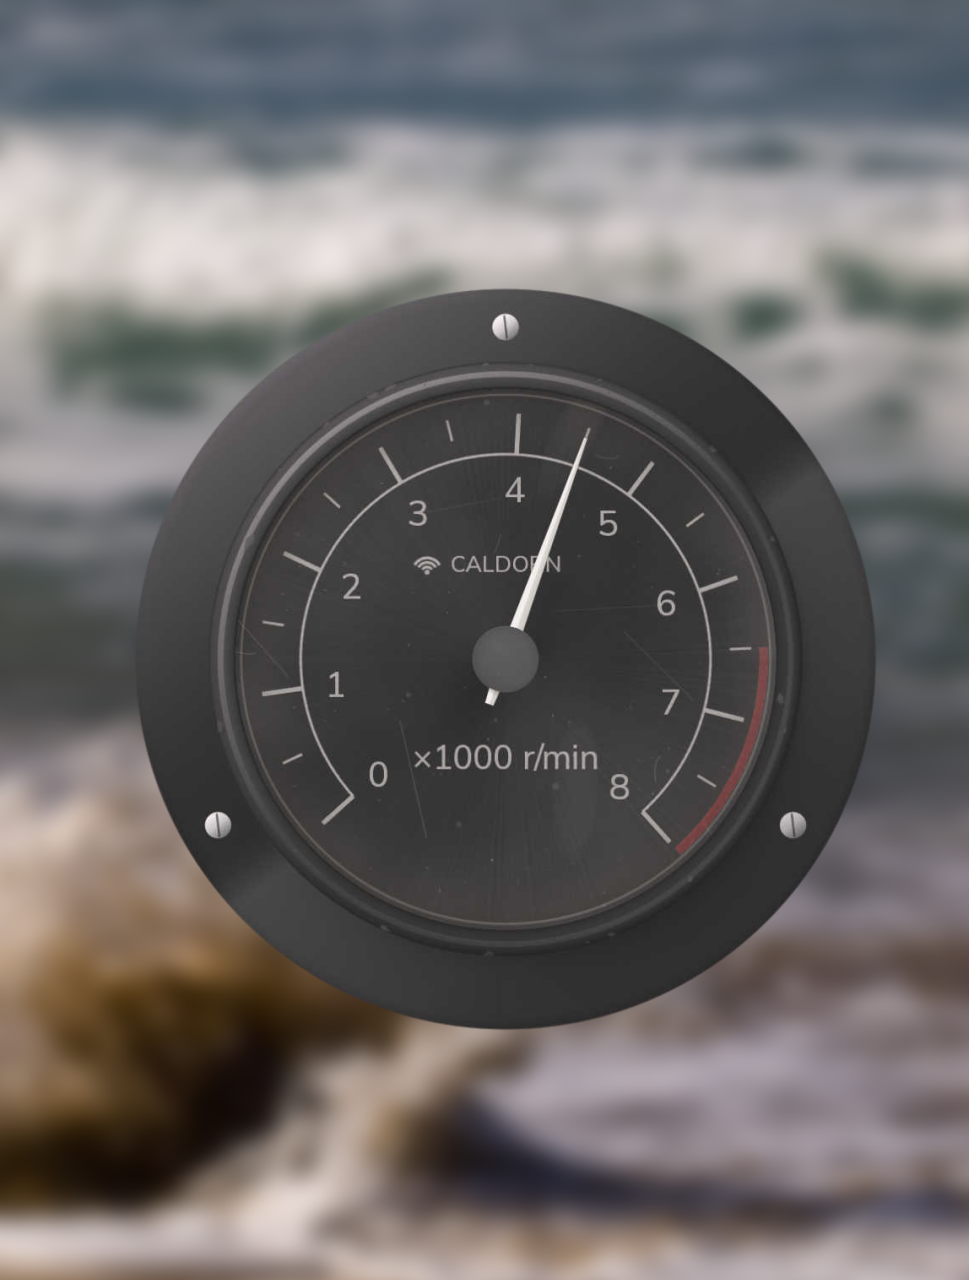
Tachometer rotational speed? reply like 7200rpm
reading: 4500rpm
